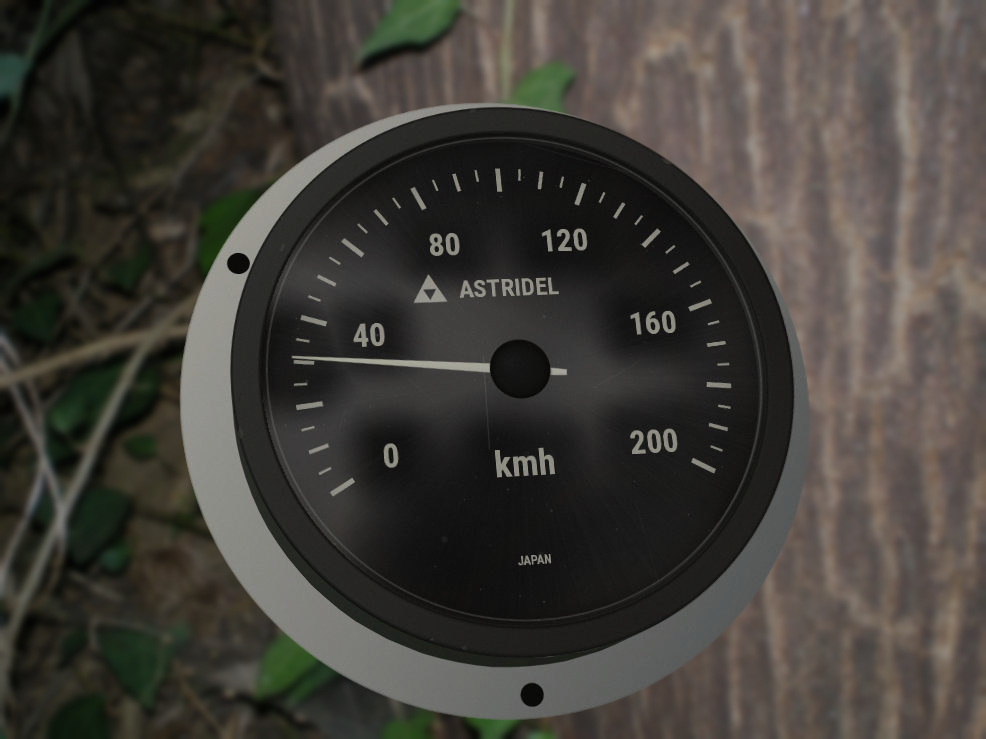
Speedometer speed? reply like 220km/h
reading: 30km/h
